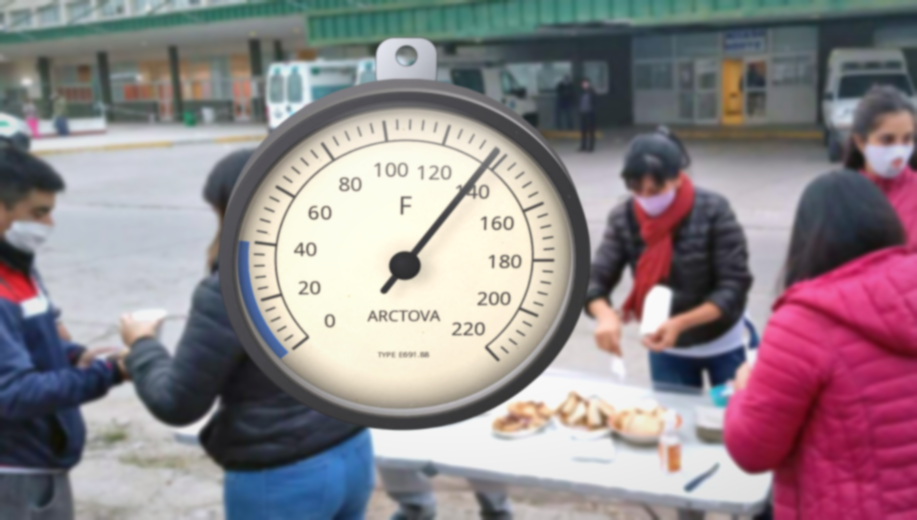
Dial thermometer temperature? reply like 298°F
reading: 136°F
